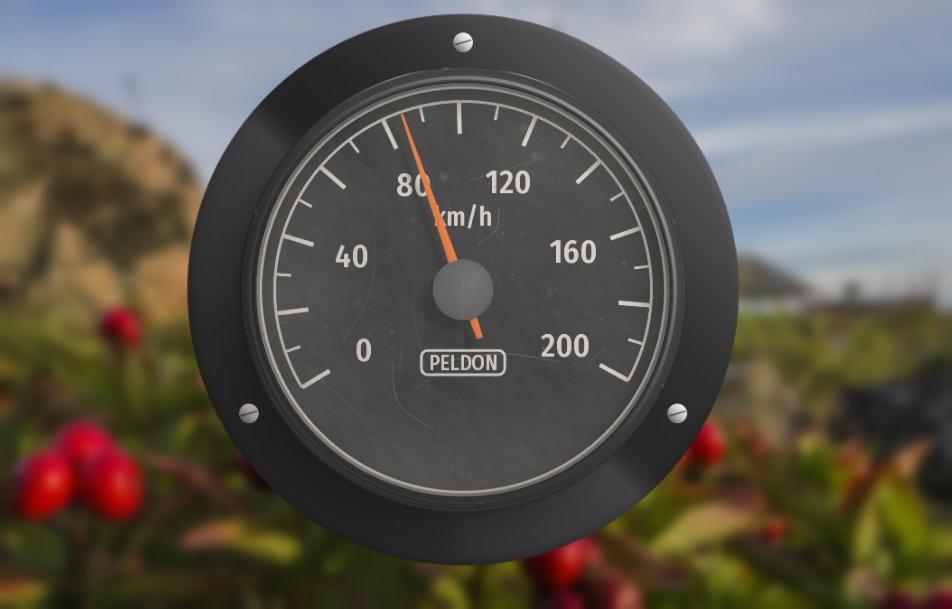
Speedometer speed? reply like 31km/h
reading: 85km/h
